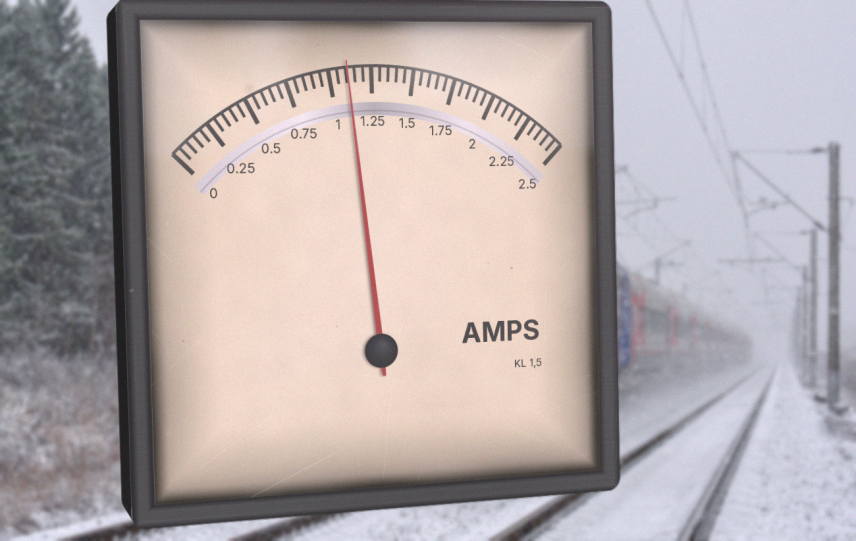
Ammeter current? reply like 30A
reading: 1.1A
